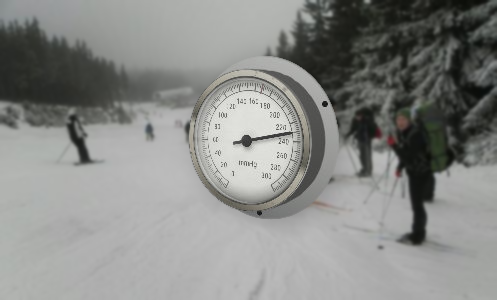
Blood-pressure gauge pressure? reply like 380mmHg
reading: 230mmHg
